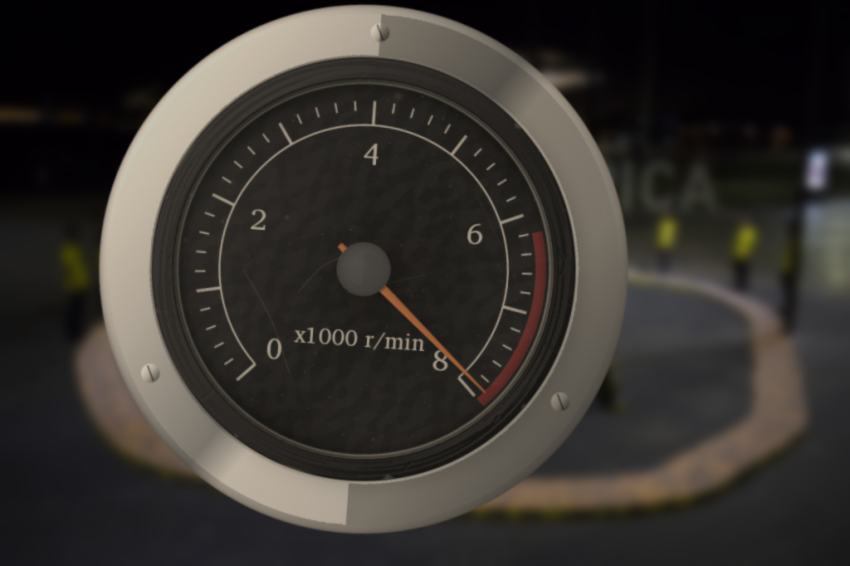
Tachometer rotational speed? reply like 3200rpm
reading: 7900rpm
